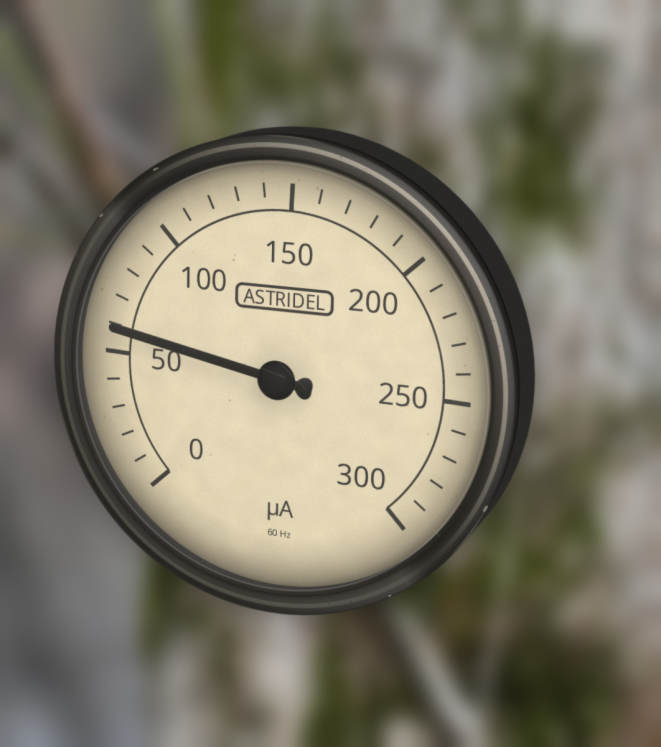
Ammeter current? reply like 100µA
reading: 60µA
